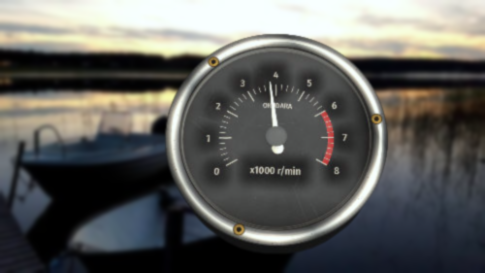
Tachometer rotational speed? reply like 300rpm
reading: 3800rpm
